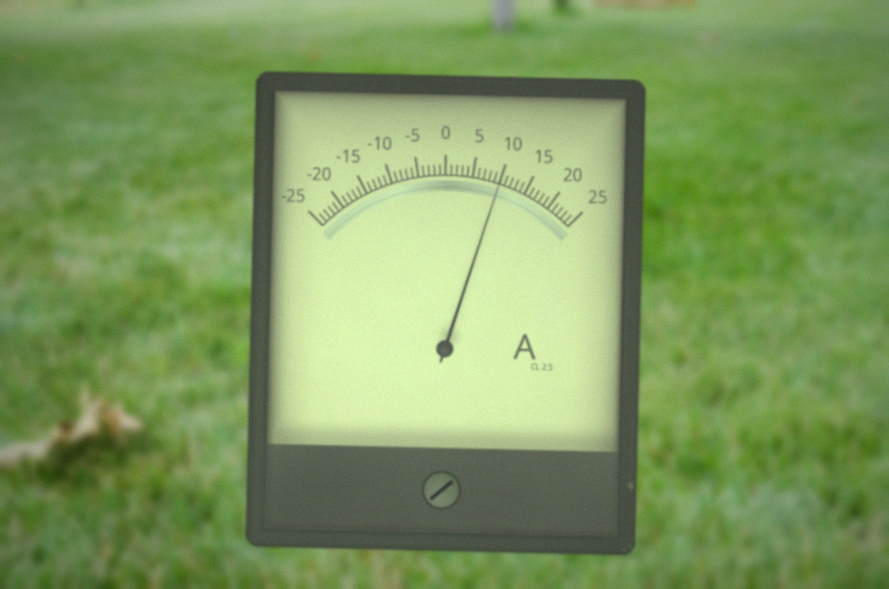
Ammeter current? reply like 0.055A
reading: 10A
